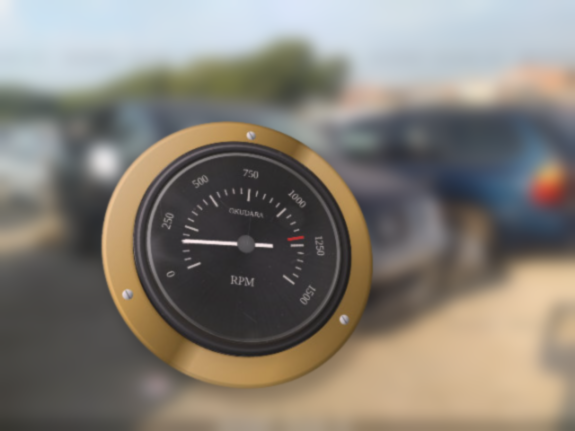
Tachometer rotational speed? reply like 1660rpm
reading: 150rpm
